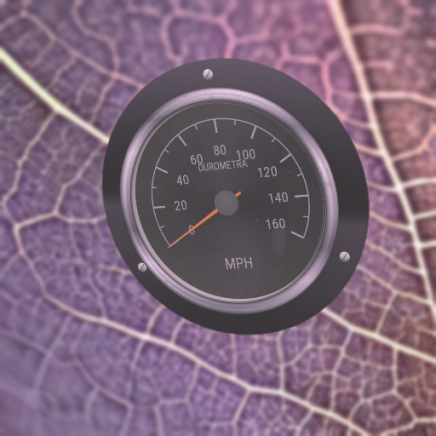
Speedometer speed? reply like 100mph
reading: 0mph
